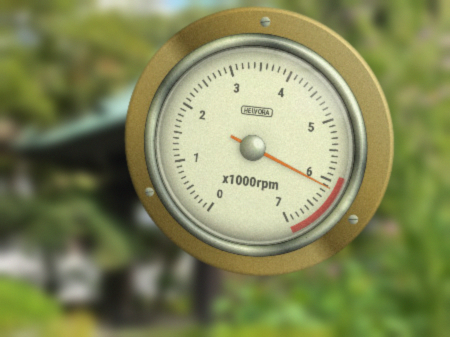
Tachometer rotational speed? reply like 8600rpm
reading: 6100rpm
